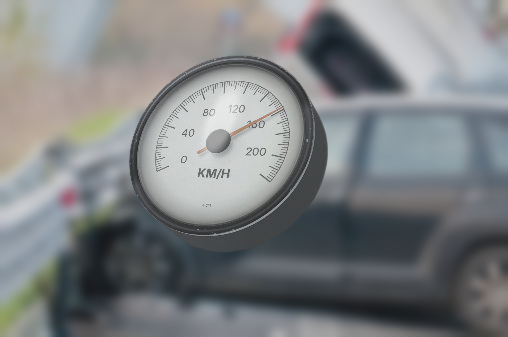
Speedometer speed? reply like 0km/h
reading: 160km/h
